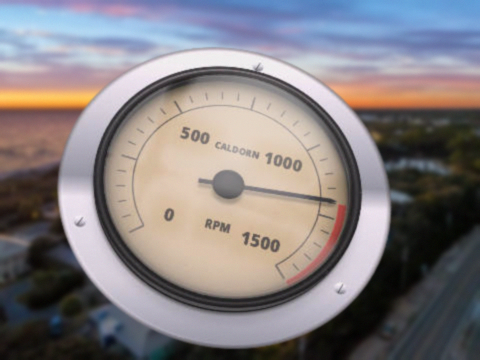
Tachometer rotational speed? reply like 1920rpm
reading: 1200rpm
